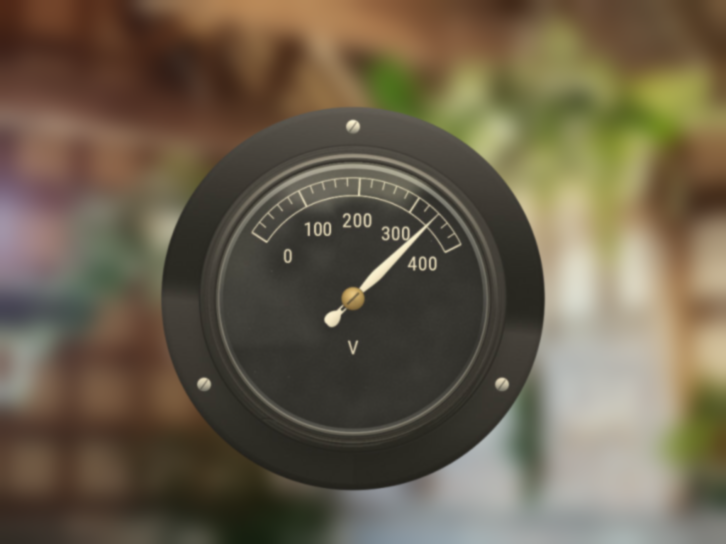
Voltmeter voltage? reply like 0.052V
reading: 340V
